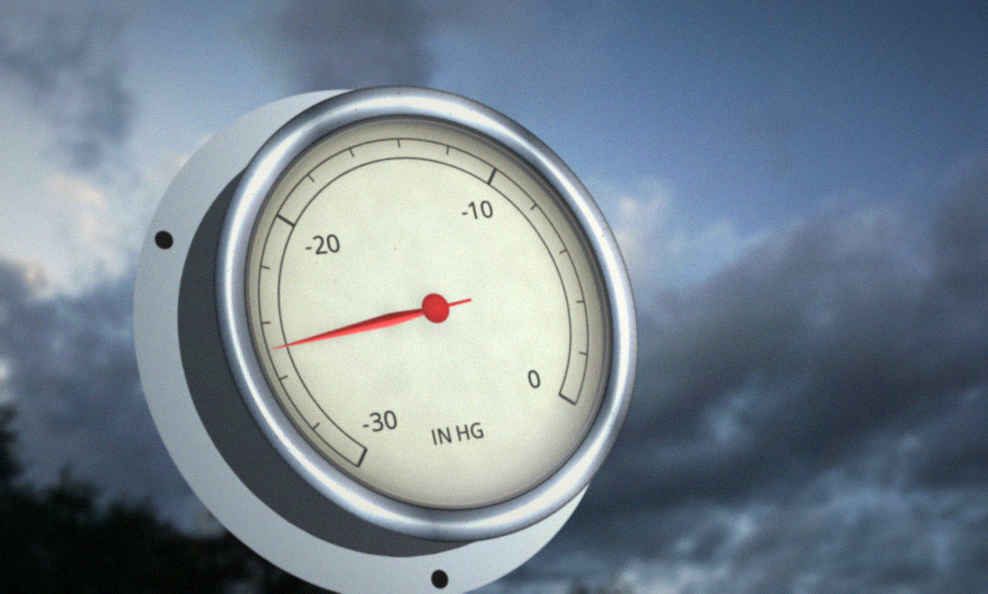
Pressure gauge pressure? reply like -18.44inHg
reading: -25inHg
